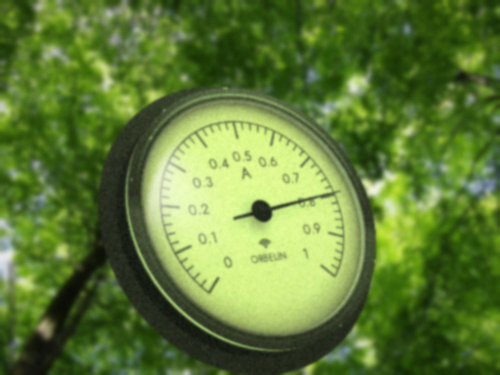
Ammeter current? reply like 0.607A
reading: 0.8A
